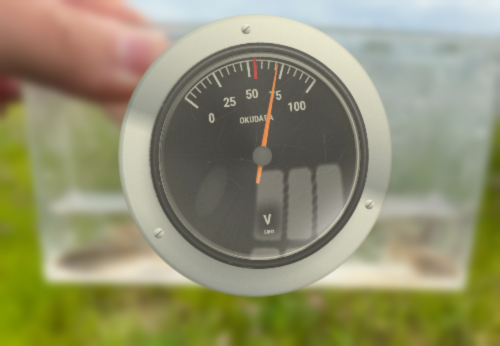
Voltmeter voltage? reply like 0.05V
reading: 70V
